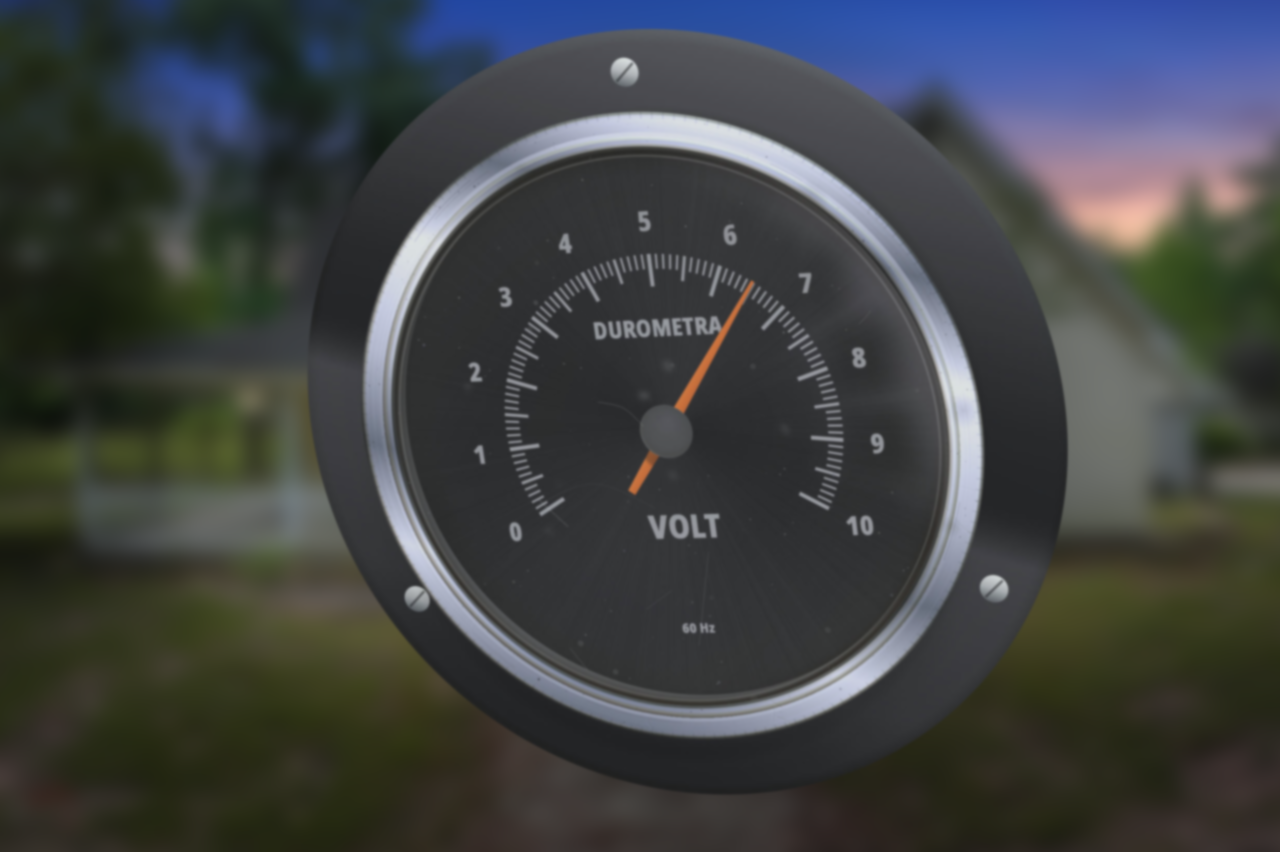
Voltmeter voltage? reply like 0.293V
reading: 6.5V
